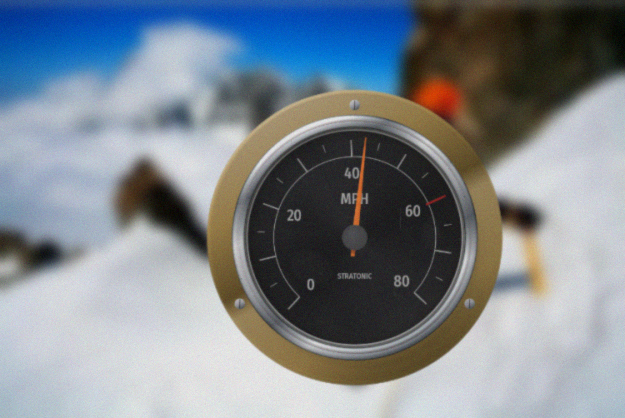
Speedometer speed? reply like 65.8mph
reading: 42.5mph
